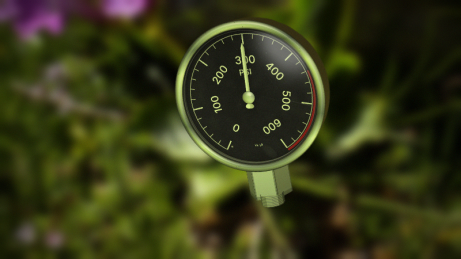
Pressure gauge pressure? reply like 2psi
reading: 300psi
